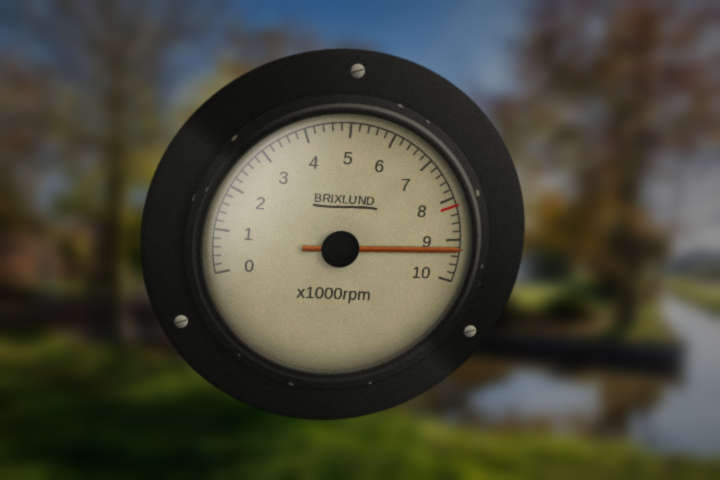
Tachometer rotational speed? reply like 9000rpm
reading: 9200rpm
